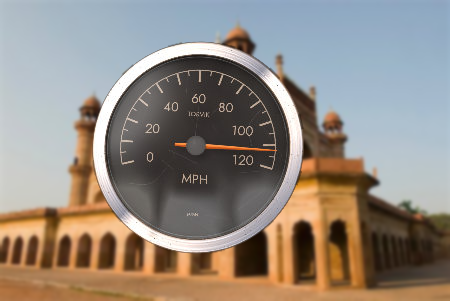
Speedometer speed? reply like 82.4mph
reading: 112.5mph
